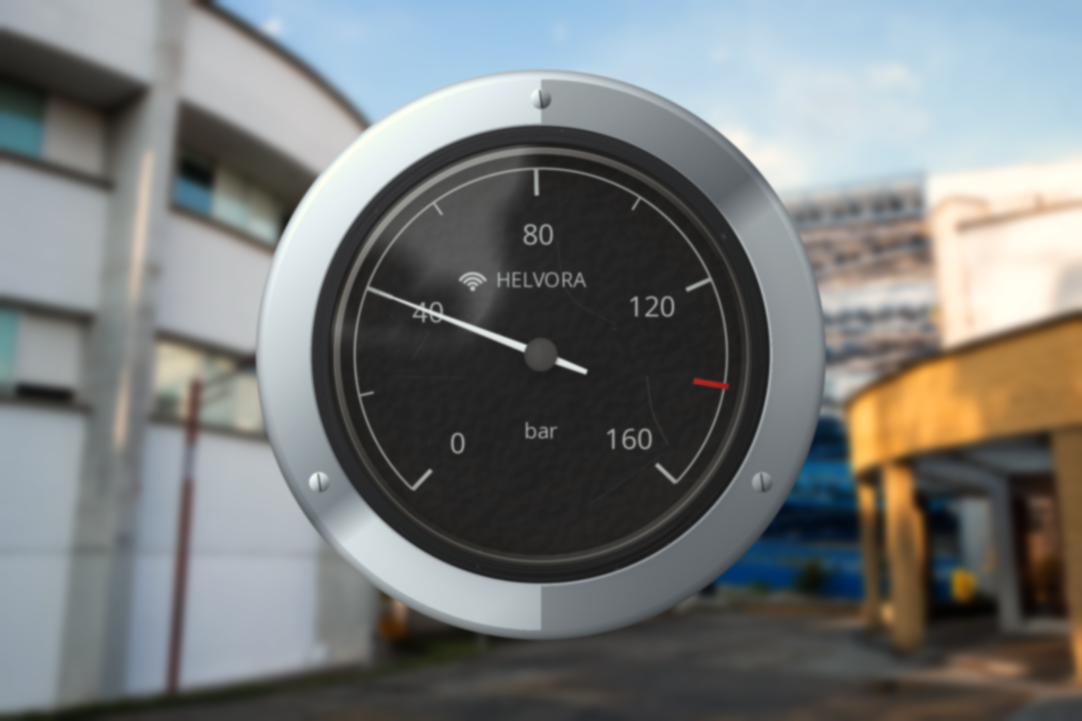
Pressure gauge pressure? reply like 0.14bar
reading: 40bar
